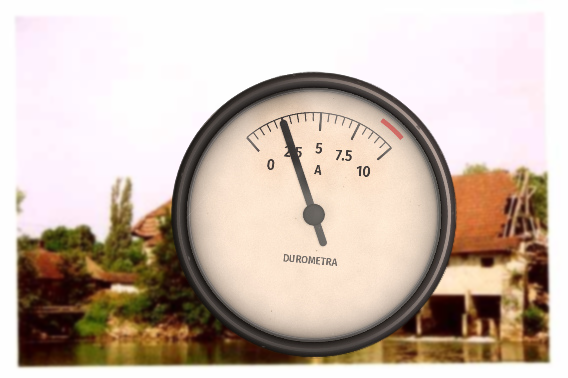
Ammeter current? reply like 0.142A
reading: 2.5A
